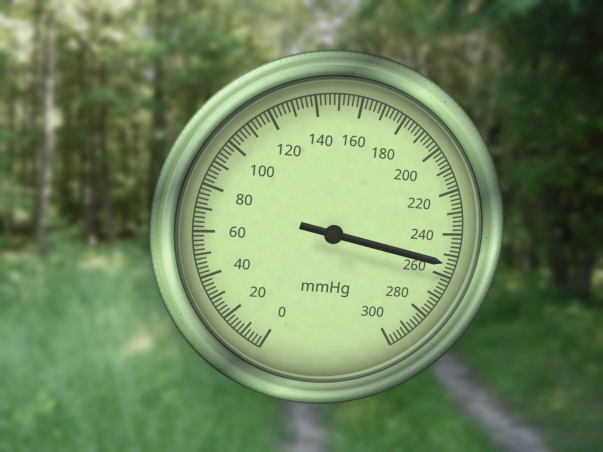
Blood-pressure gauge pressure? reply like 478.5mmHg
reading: 254mmHg
